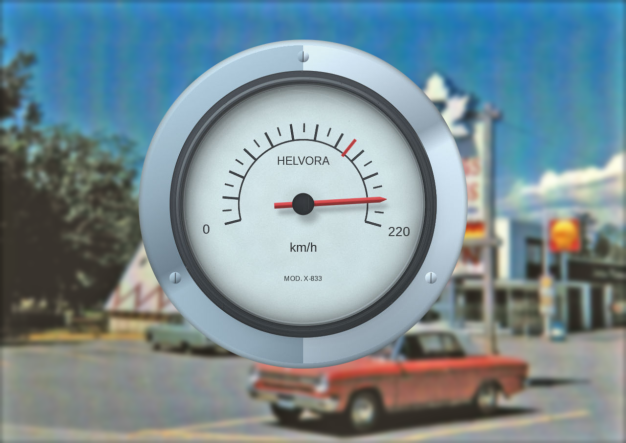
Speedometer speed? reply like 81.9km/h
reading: 200km/h
